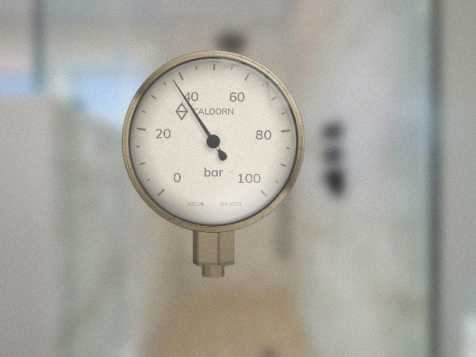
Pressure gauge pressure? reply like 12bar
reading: 37.5bar
